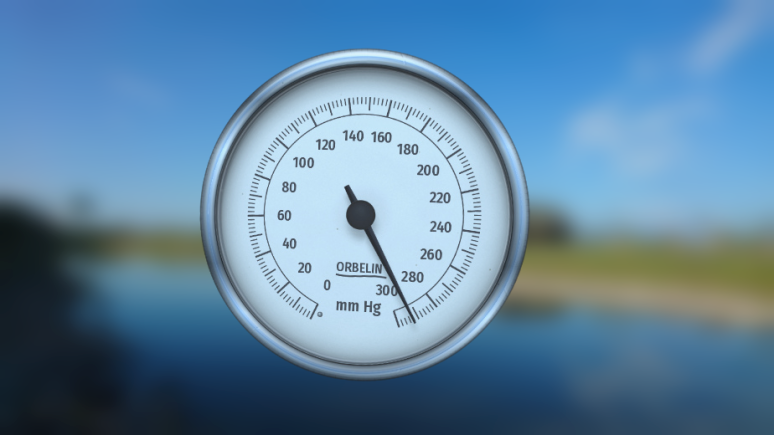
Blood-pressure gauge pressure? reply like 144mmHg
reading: 292mmHg
